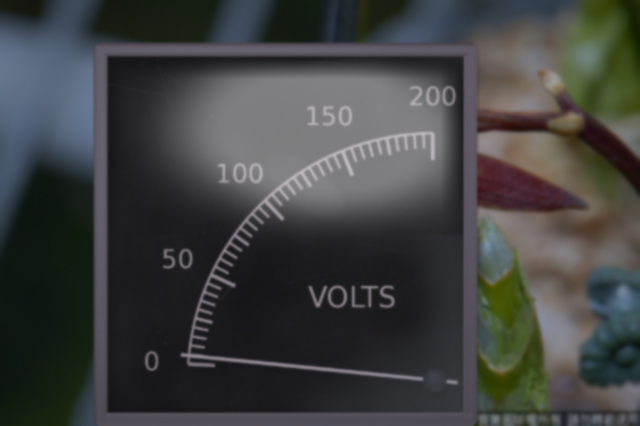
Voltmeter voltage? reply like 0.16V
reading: 5V
